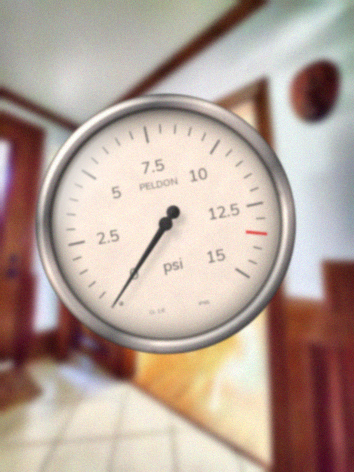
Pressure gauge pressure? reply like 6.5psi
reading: 0psi
